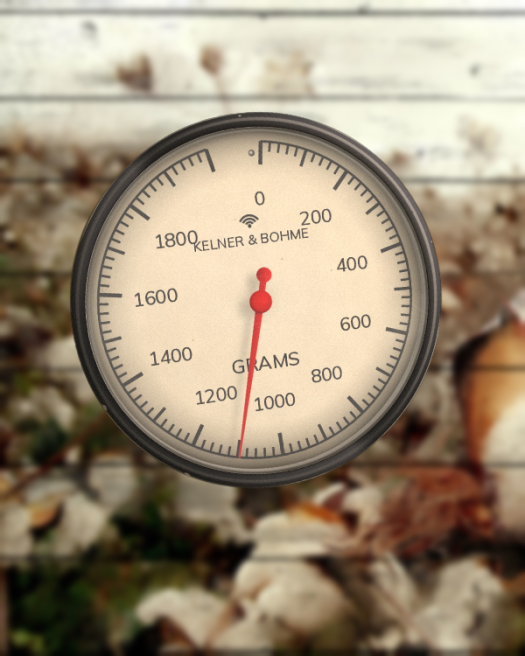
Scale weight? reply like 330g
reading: 1100g
